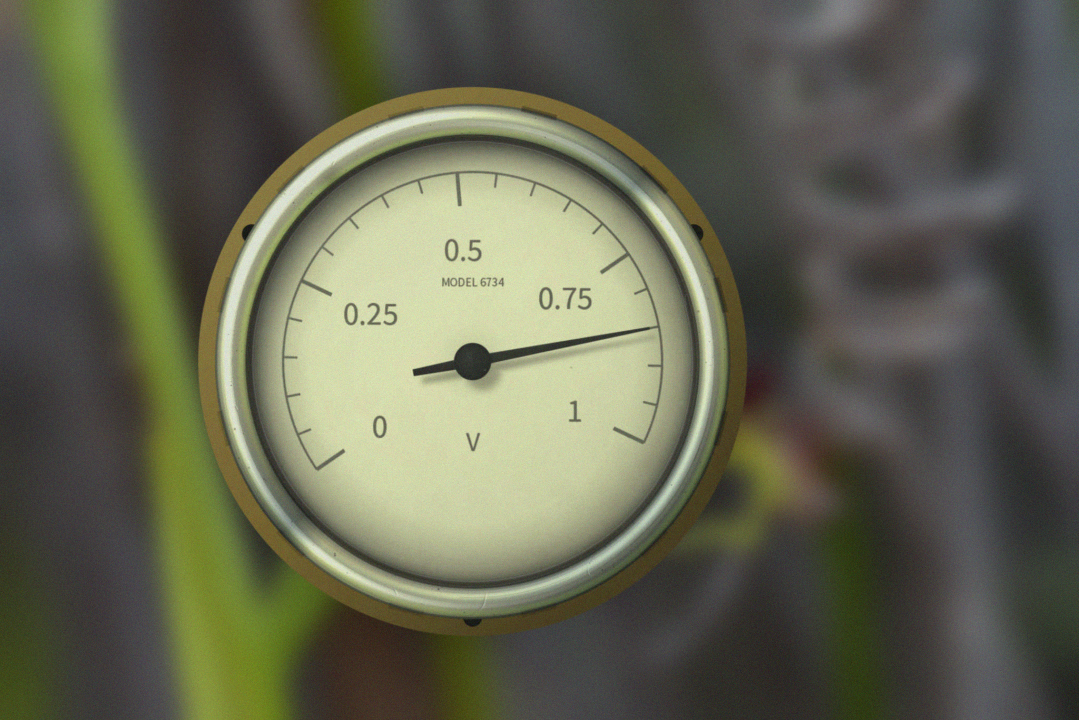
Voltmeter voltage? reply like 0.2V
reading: 0.85V
